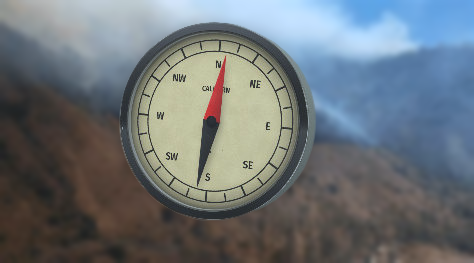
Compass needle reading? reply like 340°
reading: 7.5°
